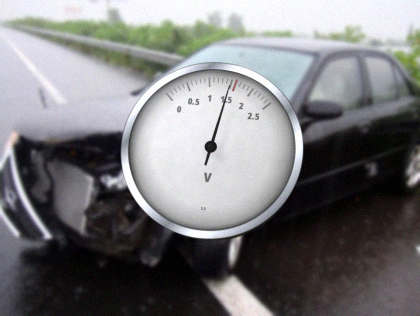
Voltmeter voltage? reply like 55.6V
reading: 1.5V
